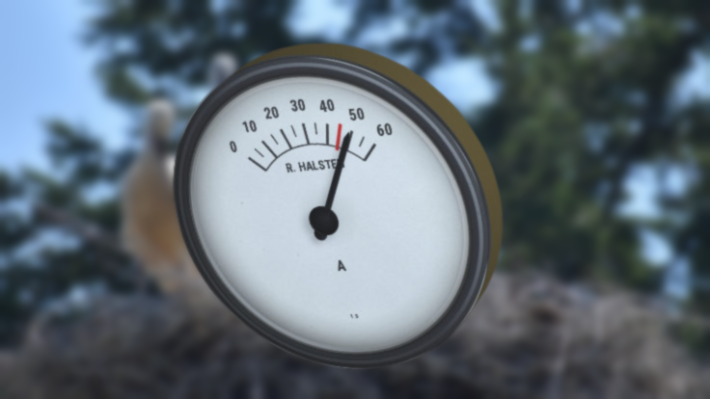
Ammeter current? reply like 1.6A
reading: 50A
